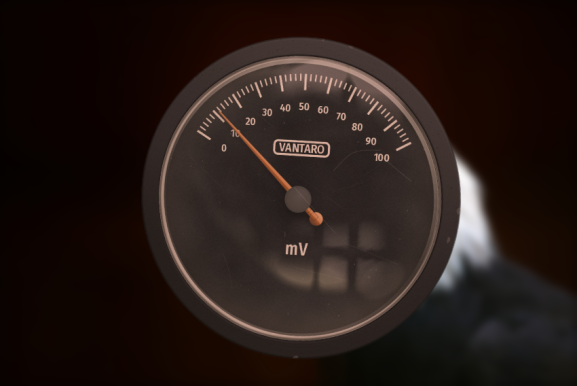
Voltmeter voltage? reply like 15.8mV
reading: 12mV
